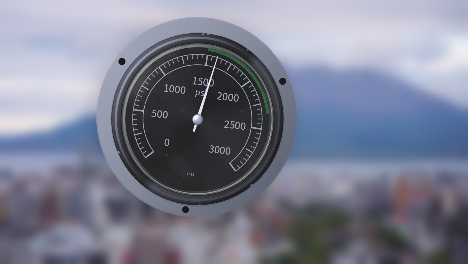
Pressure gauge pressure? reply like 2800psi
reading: 1600psi
